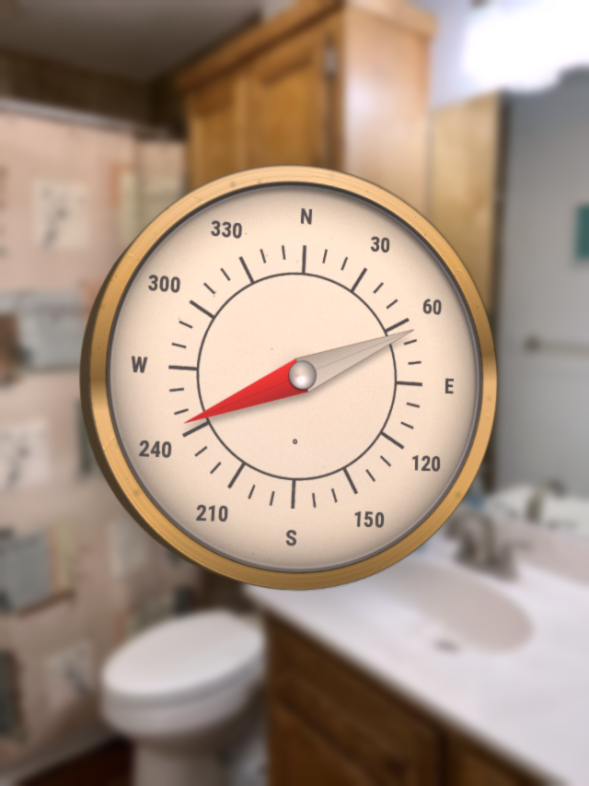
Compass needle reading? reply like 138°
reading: 245°
